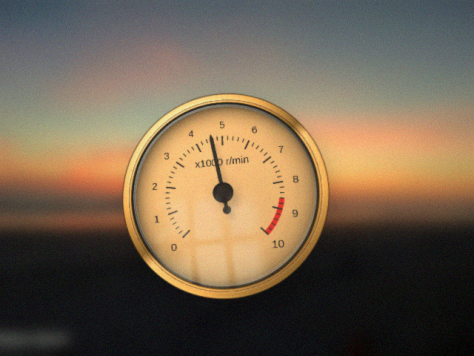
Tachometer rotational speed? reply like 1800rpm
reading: 4600rpm
